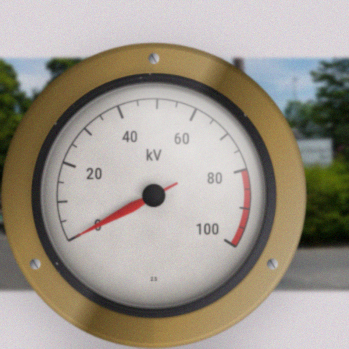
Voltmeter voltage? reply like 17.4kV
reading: 0kV
